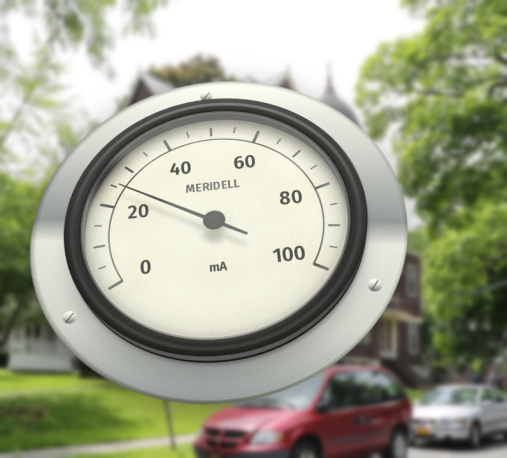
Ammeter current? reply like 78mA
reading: 25mA
